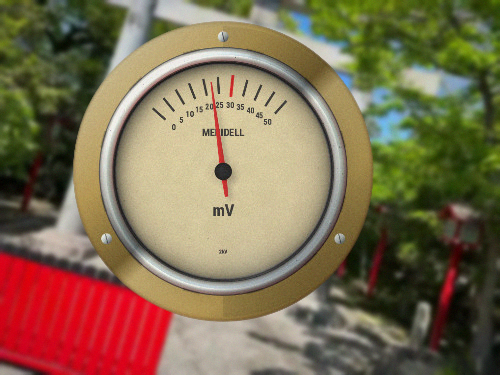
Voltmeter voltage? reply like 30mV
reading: 22.5mV
